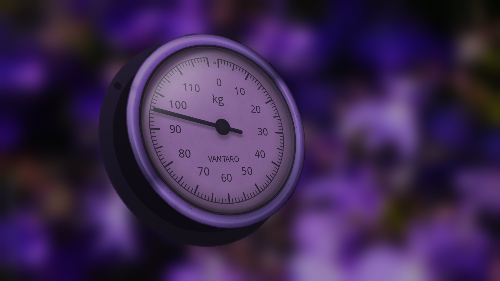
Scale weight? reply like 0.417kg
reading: 95kg
